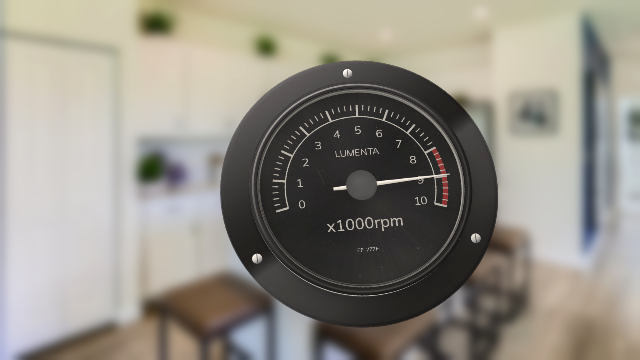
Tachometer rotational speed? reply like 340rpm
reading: 9000rpm
